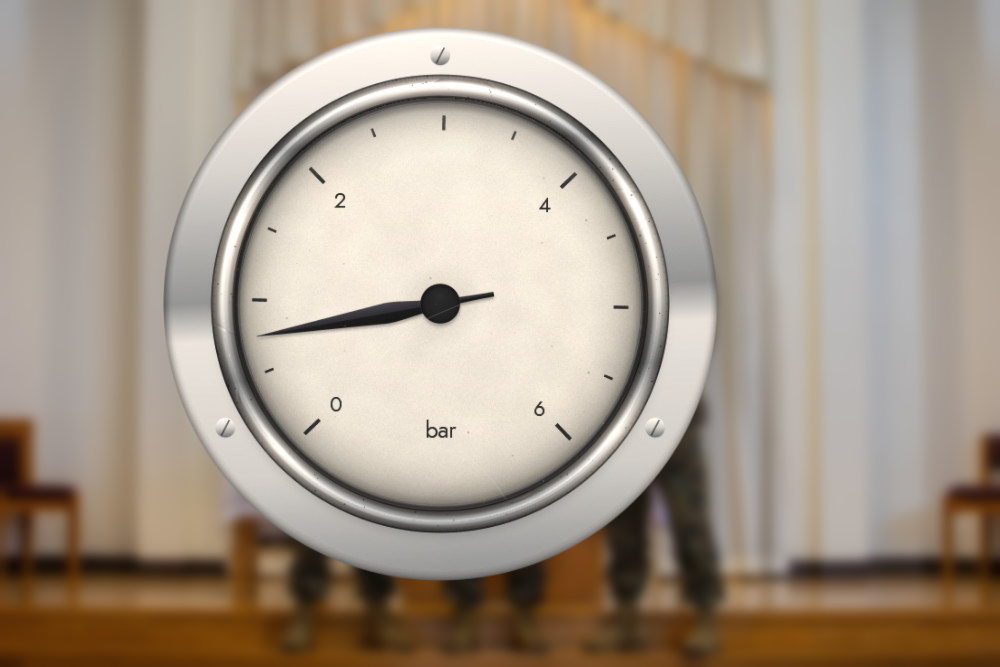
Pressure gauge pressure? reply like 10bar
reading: 0.75bar
